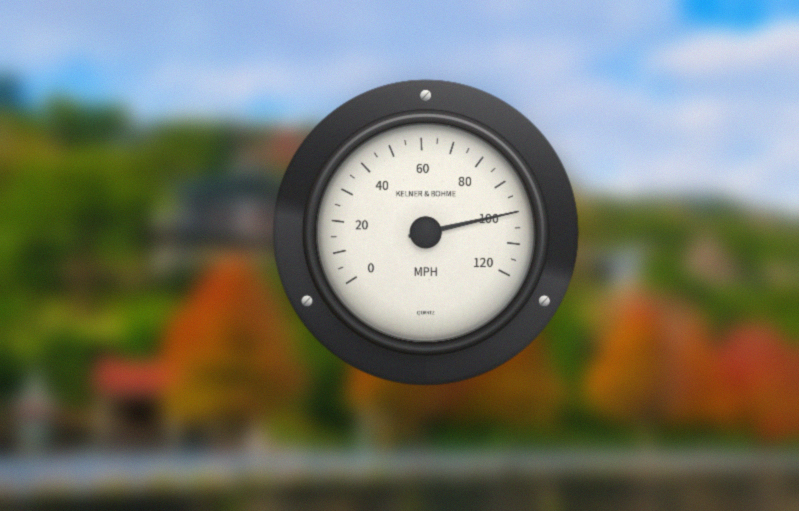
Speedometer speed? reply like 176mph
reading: 100mph
